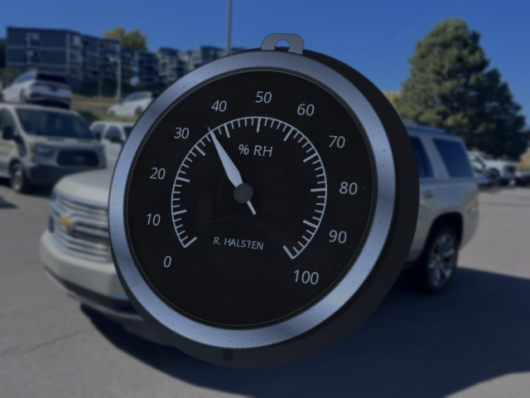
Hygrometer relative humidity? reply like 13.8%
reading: 36%
